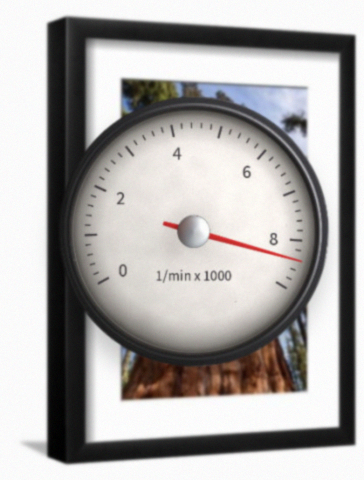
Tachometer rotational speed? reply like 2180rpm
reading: 8400rpm
